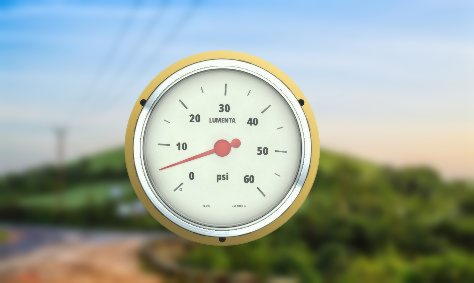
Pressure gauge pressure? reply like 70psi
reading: 5psi
